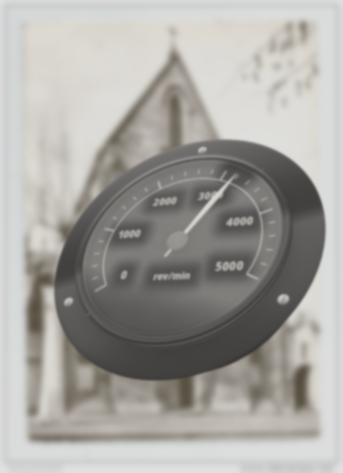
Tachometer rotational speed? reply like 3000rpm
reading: 3200rpm
